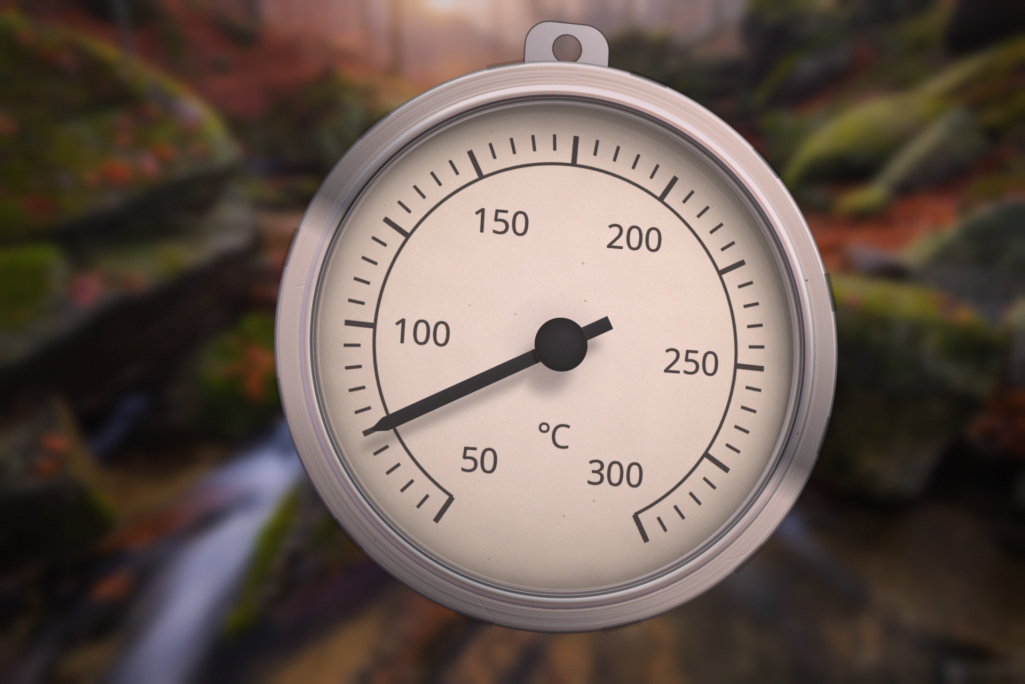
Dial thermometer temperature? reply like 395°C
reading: 75°C
